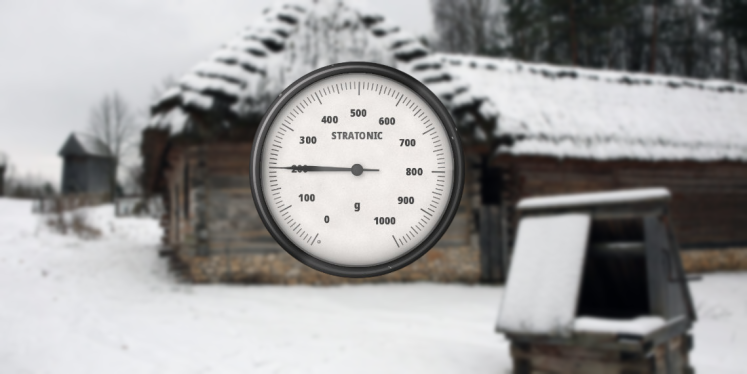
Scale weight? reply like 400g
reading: 200g
